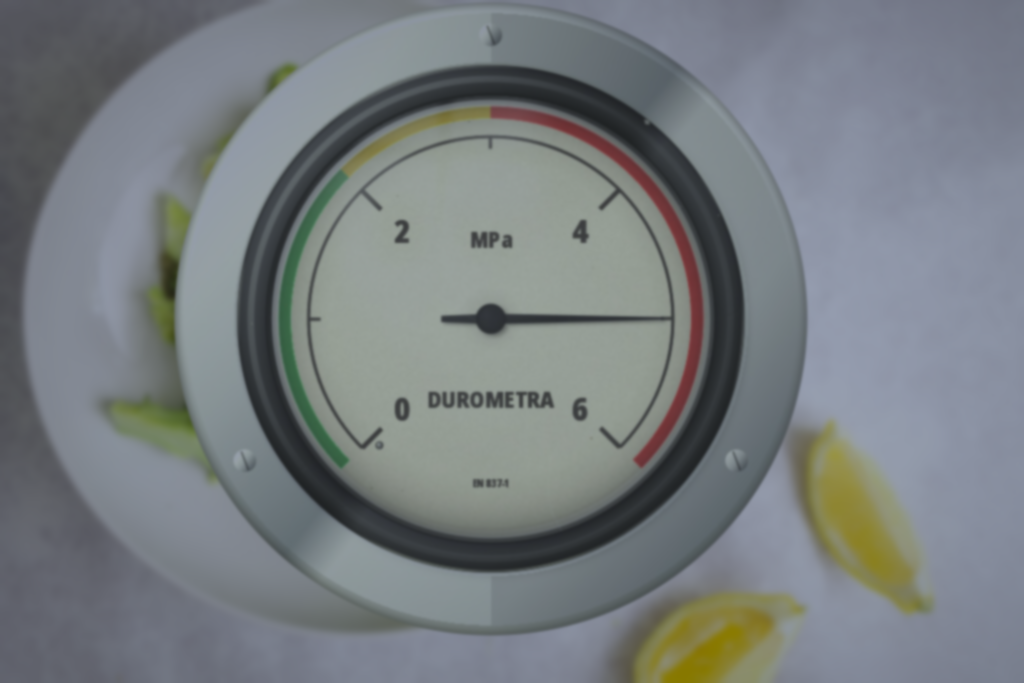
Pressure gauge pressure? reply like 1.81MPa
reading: 5MPa
